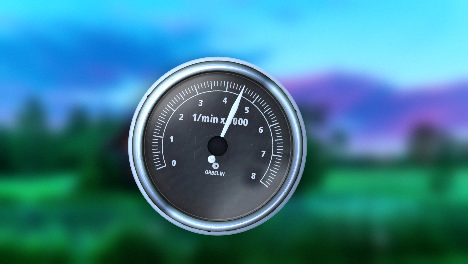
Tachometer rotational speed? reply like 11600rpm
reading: 4500rpm
